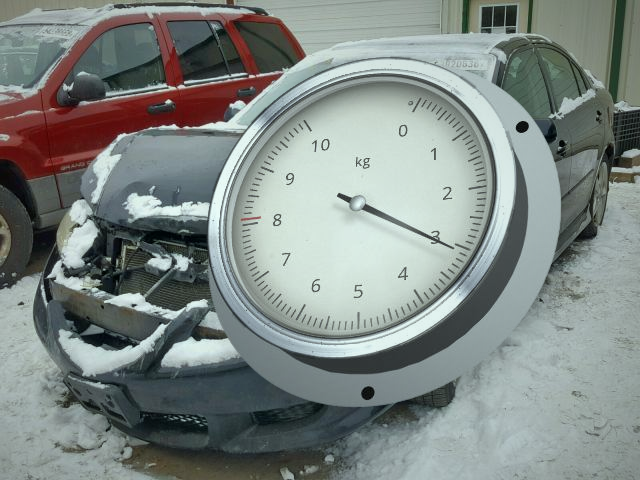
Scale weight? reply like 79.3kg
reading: 3.1kg
